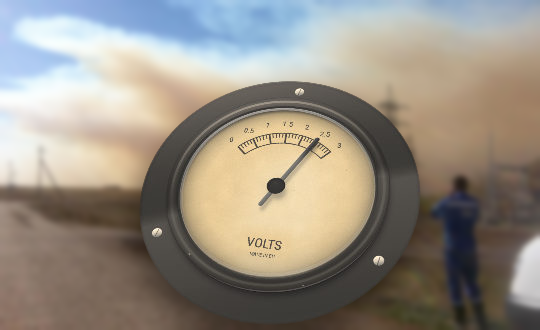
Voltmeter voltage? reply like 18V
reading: 2.5V
